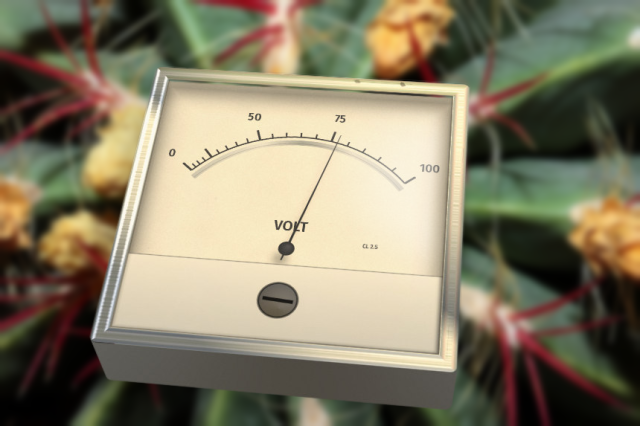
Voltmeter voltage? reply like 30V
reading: 77.5V
